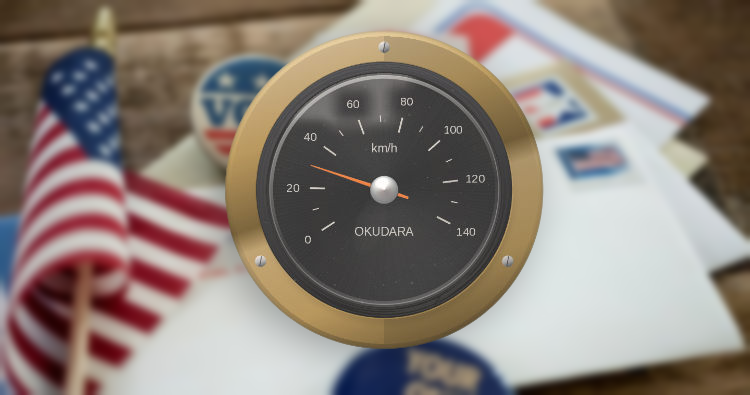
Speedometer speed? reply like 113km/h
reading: 30km/h
